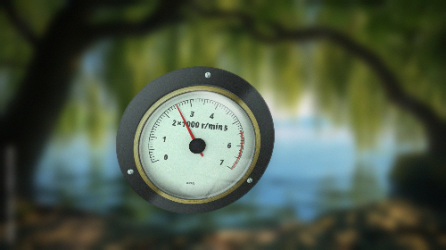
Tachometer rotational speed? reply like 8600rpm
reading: 2500rpm
